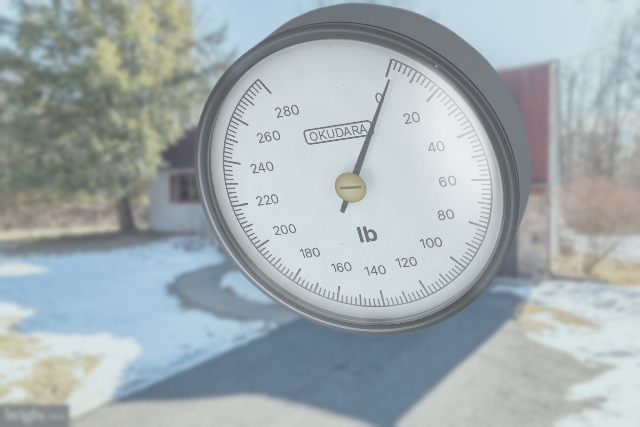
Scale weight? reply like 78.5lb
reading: 2lb
